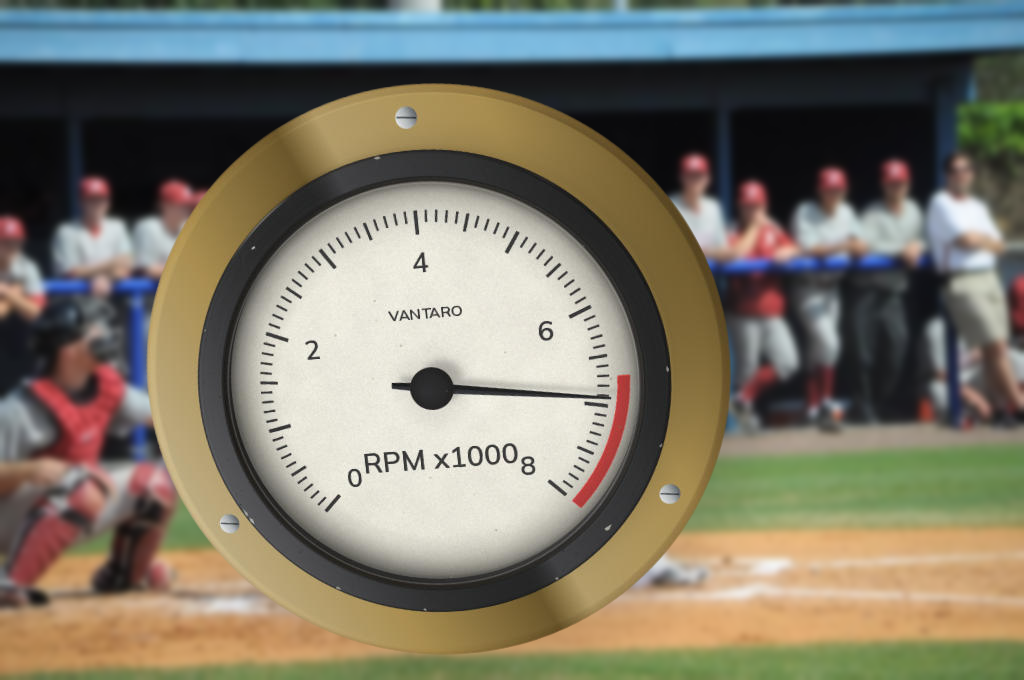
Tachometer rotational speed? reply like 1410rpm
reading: 6900rpm
